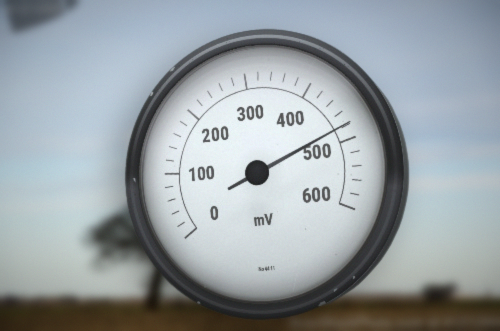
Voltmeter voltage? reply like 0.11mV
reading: 480mV
